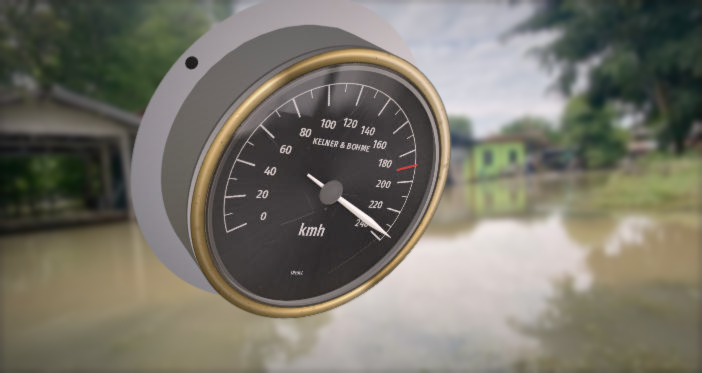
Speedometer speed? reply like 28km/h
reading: 235km/h
